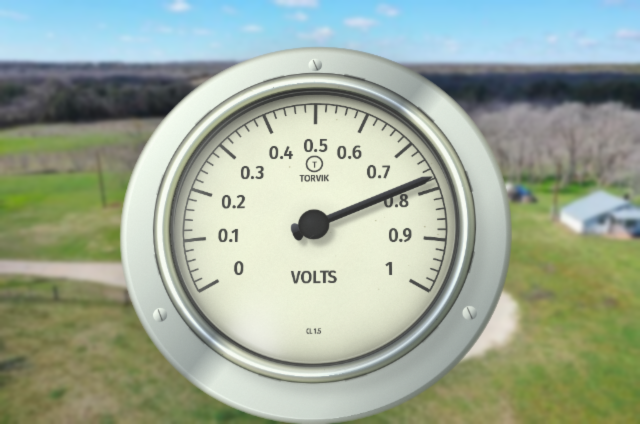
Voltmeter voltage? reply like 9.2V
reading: 0.78V
